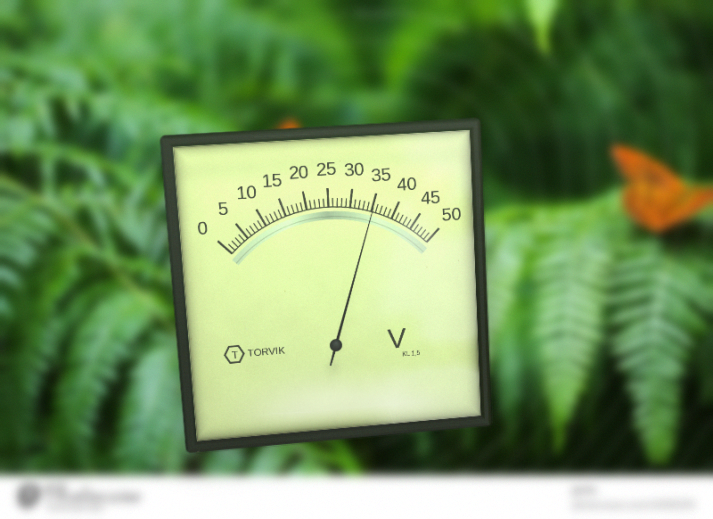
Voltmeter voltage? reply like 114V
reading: 35V
